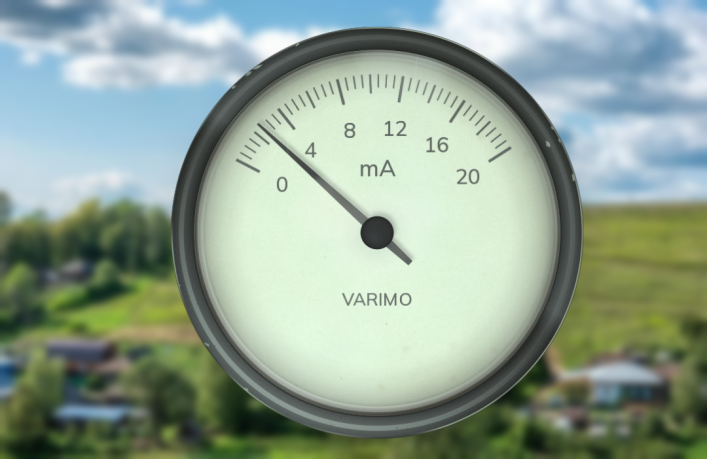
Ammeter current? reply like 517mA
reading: 2.5mA
